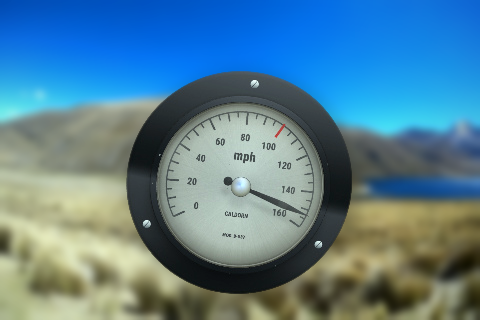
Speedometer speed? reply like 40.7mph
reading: 152.5mph
